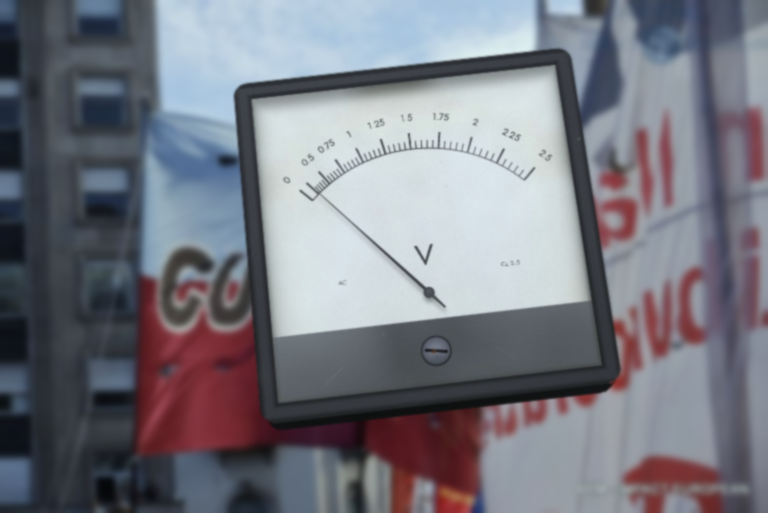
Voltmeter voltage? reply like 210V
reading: 0.25V
